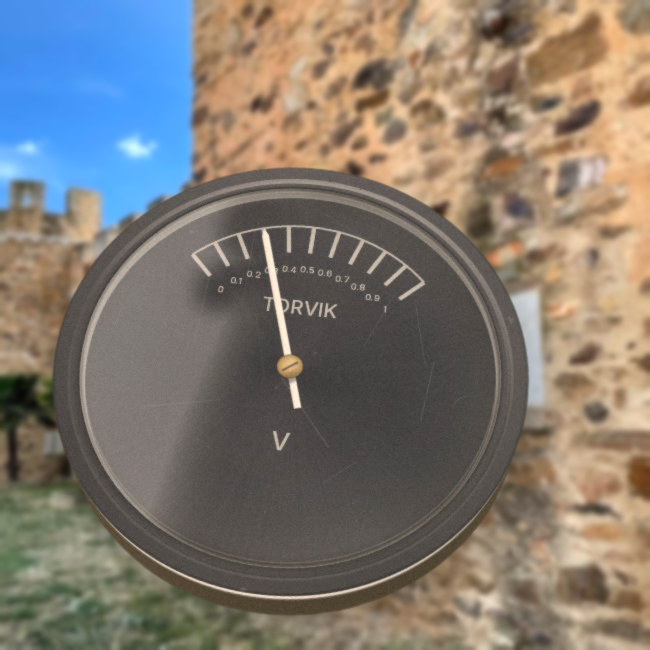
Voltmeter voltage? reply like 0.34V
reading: 0.3V
